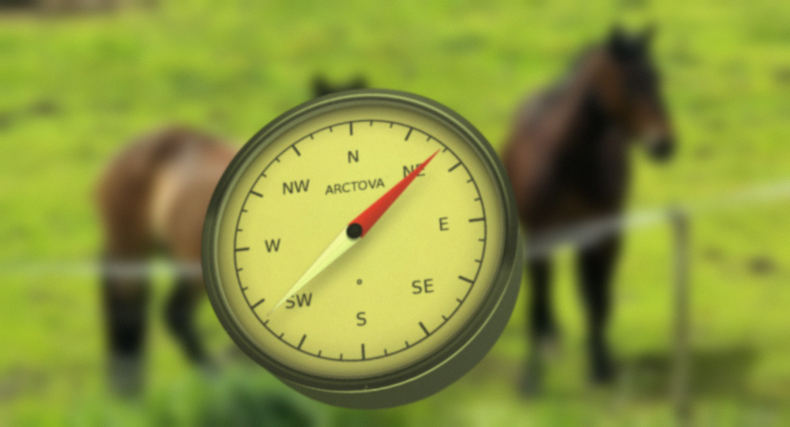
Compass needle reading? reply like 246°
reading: 50°
